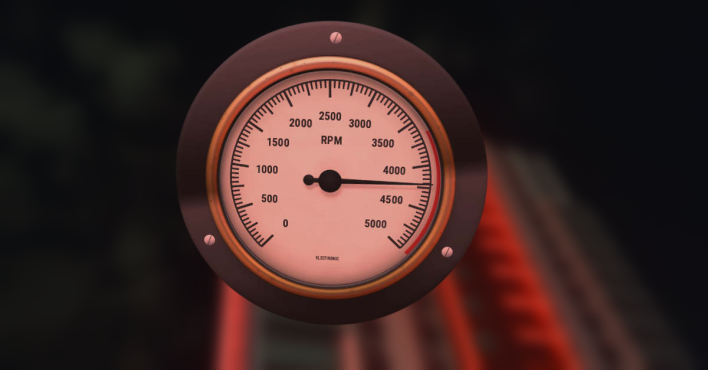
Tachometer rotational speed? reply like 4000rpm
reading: 4200rpm
